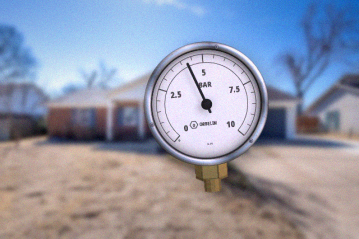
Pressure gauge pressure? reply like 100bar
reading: 4.25bar
